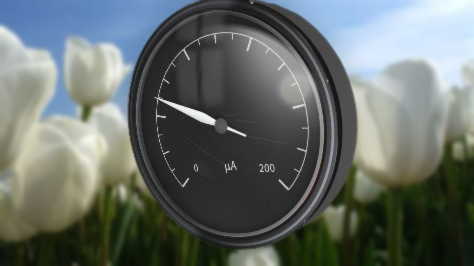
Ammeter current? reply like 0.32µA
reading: 50µA
